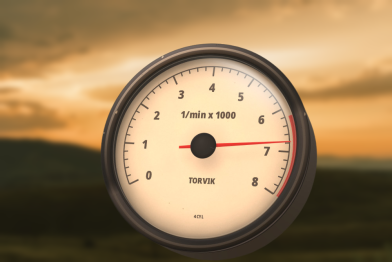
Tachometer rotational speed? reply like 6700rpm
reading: 6800rpm
